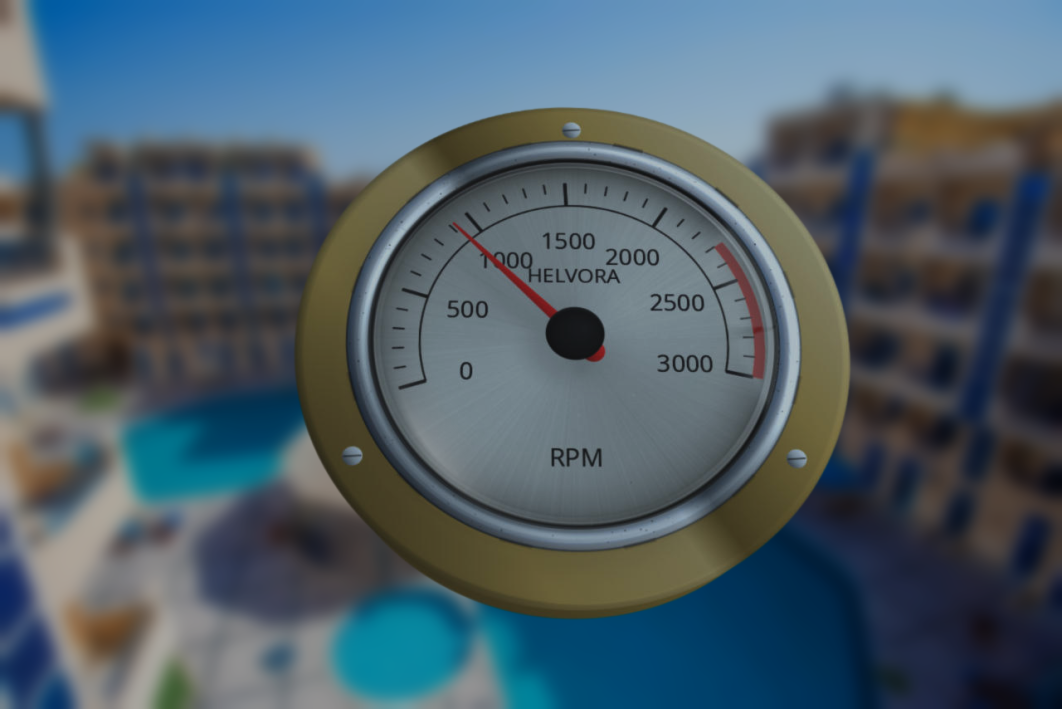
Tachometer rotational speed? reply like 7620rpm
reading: 900rpm
